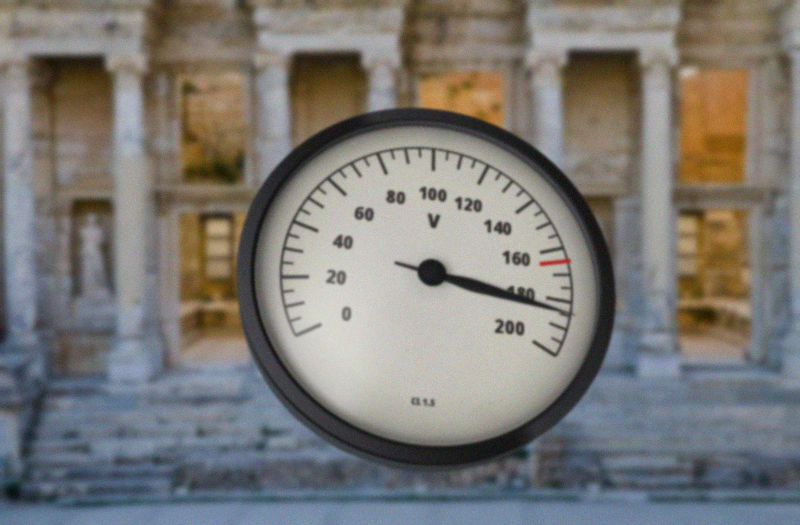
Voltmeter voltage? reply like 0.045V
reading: 185V
